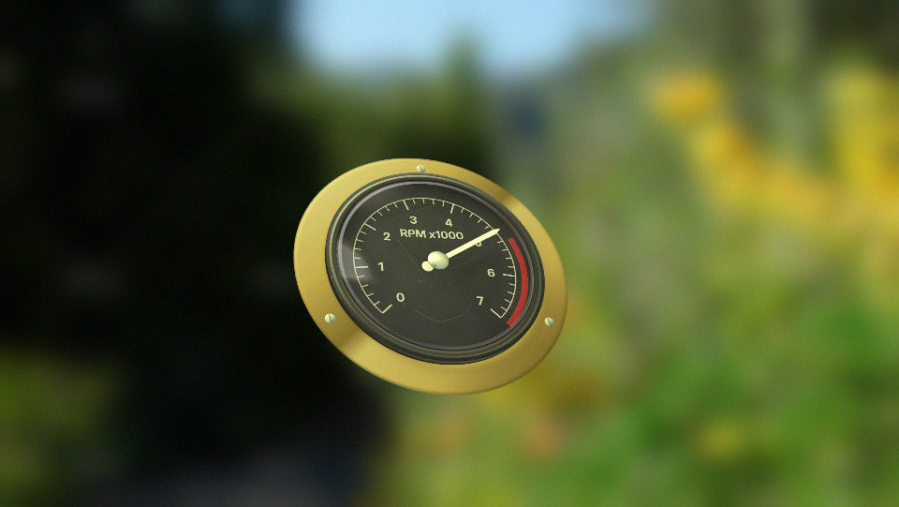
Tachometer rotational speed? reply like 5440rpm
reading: 5000rpm
